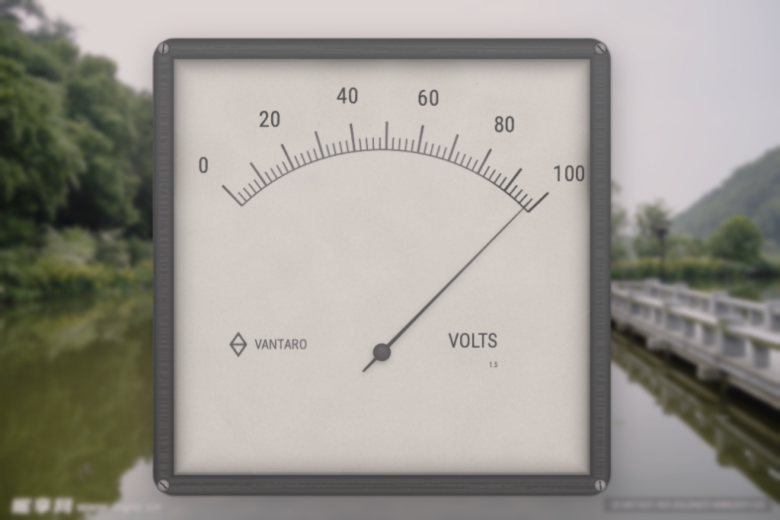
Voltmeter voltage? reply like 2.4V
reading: 98V
